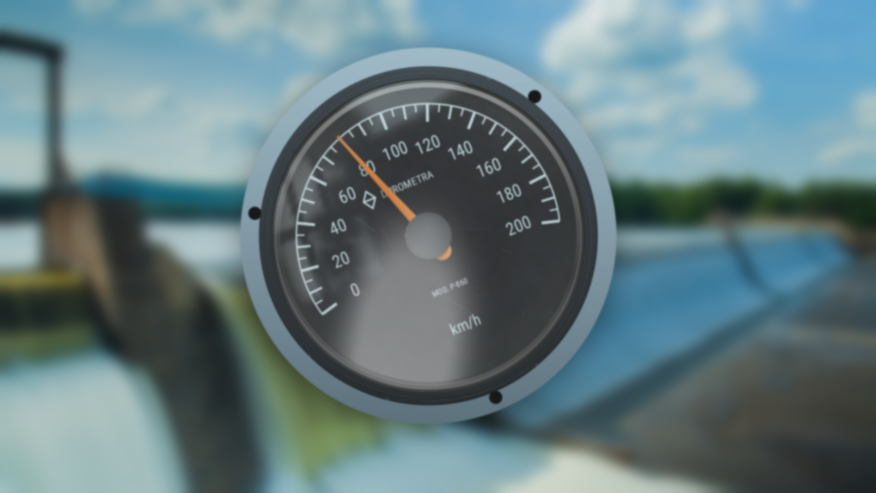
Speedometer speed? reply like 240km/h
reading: 80km/h
